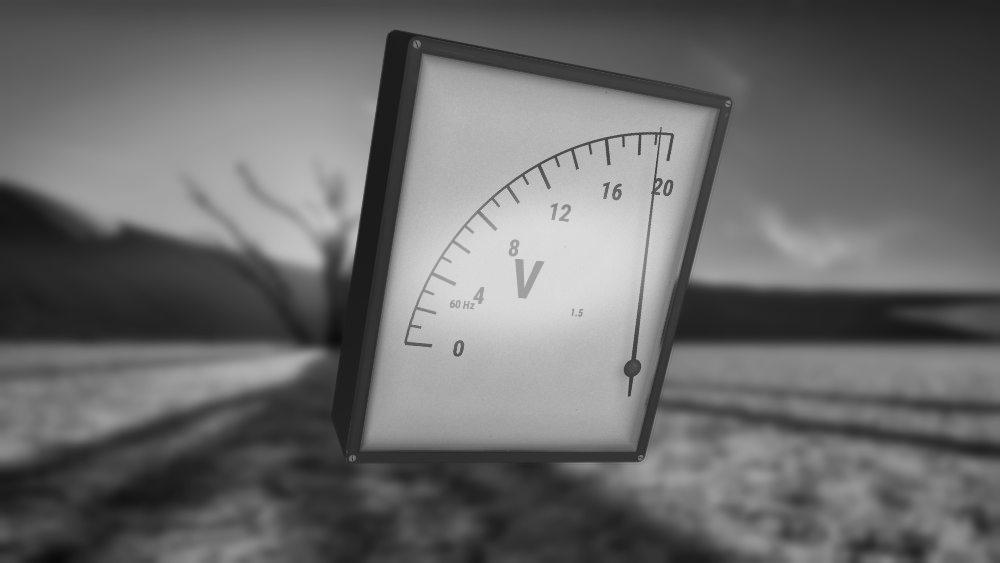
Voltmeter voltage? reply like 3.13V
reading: 19V
